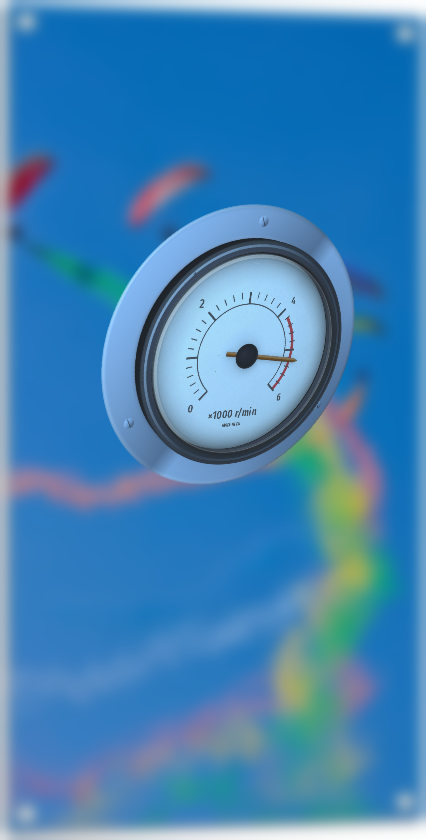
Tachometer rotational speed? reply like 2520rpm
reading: 5200rpm
